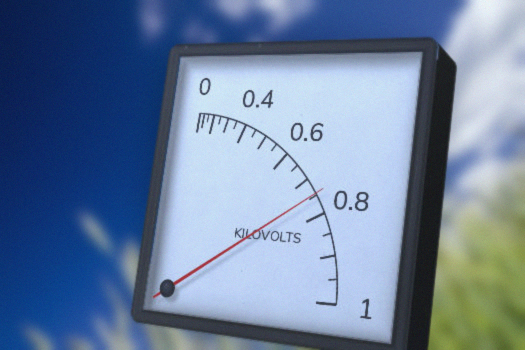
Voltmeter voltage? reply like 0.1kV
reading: 0.75kV
